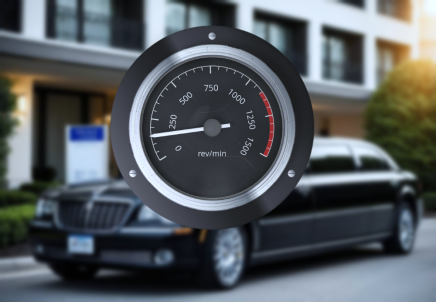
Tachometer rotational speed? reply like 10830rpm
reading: 150rpm
